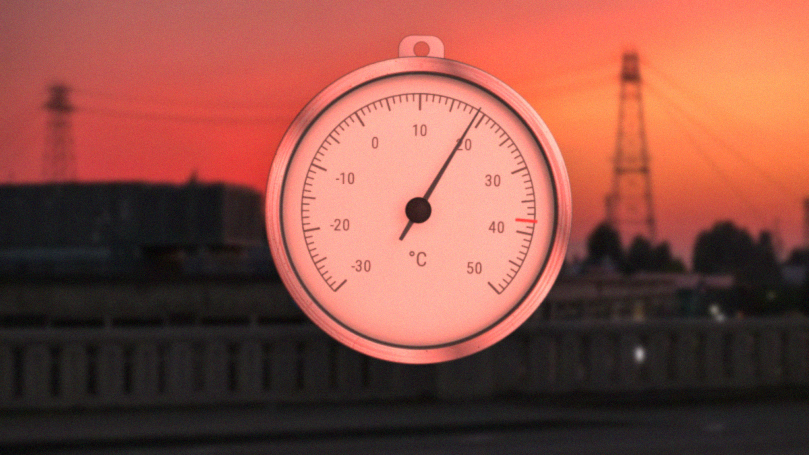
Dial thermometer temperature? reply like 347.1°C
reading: 19°C
